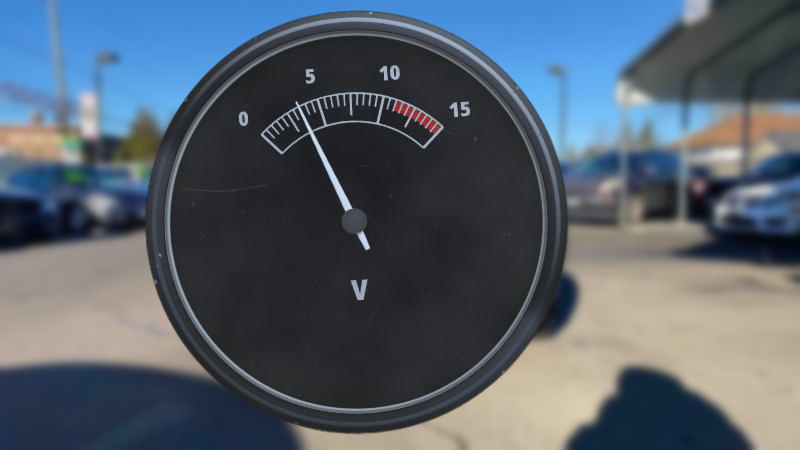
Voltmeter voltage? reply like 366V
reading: 3.5V
